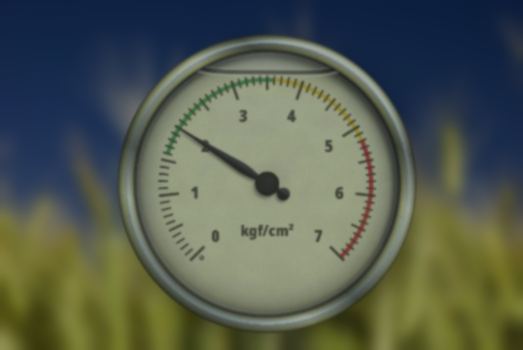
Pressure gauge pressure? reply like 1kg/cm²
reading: 2kg/cm²
